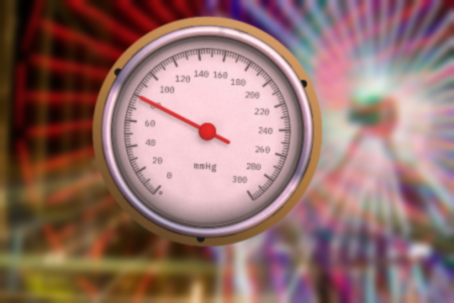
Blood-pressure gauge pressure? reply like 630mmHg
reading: 80mmHg
